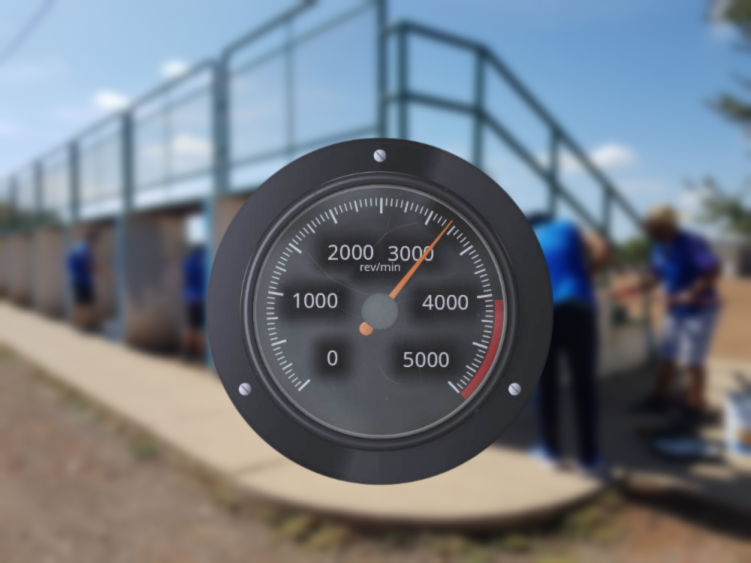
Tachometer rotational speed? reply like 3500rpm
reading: 3200rpm
